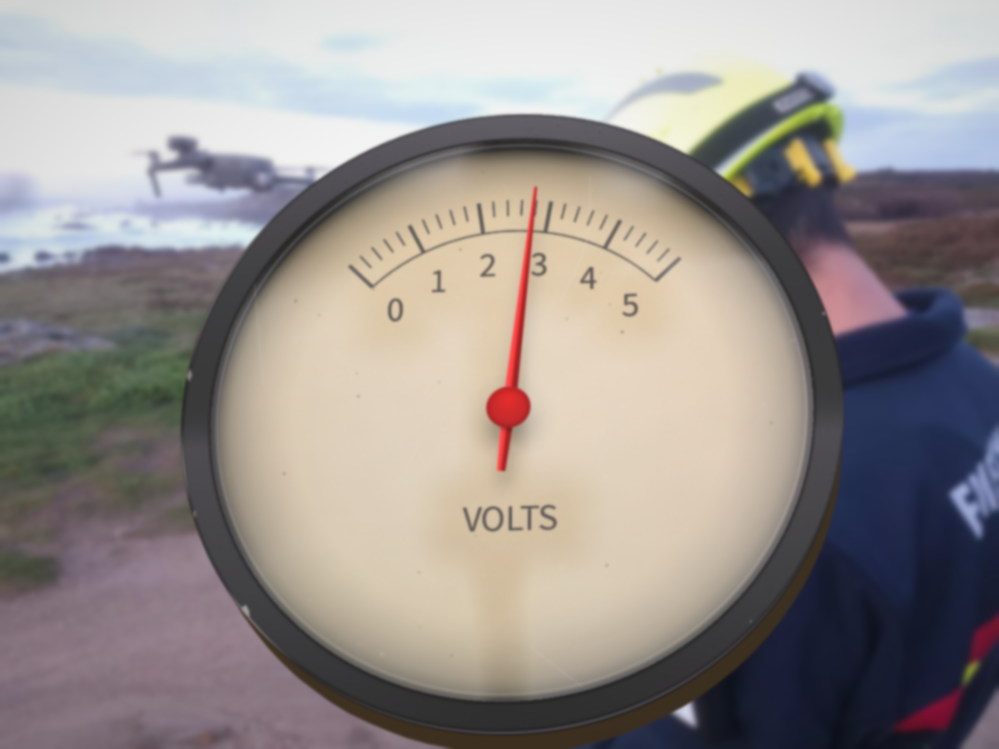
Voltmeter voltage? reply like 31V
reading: 2.8V
